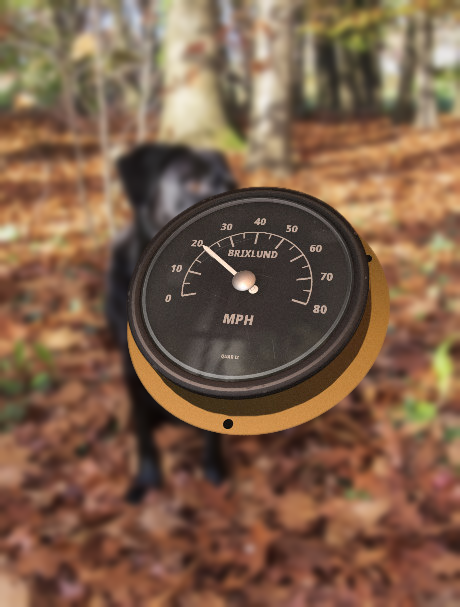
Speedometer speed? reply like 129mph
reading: 20mph
